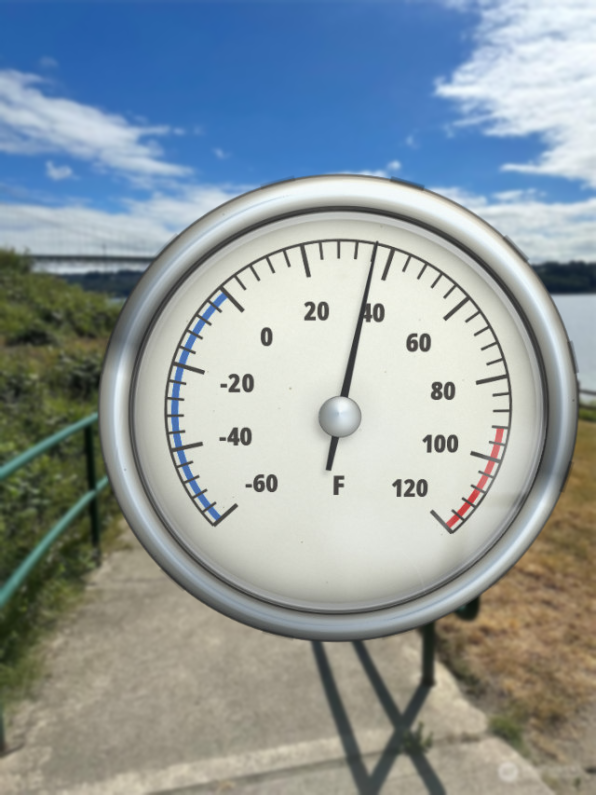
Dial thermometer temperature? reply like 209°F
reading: 36°F
